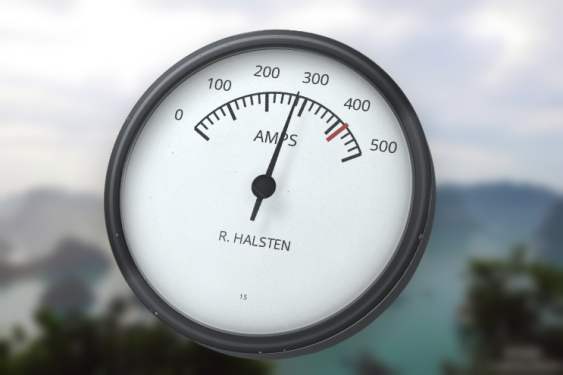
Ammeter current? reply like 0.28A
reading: 280A
